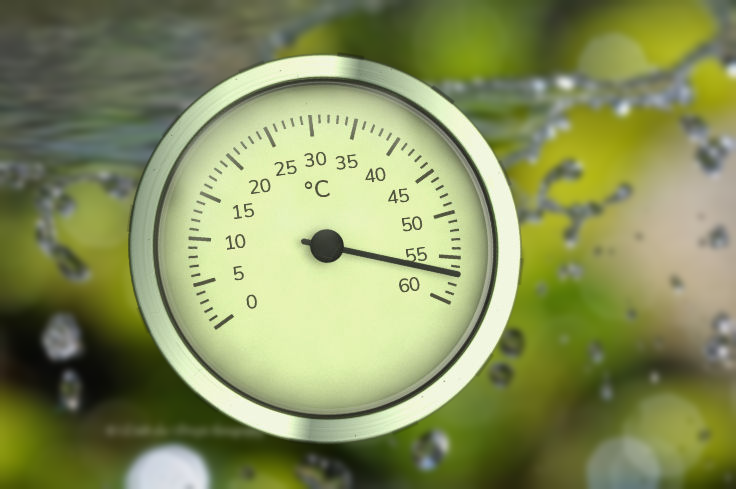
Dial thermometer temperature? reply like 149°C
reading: 57°C
